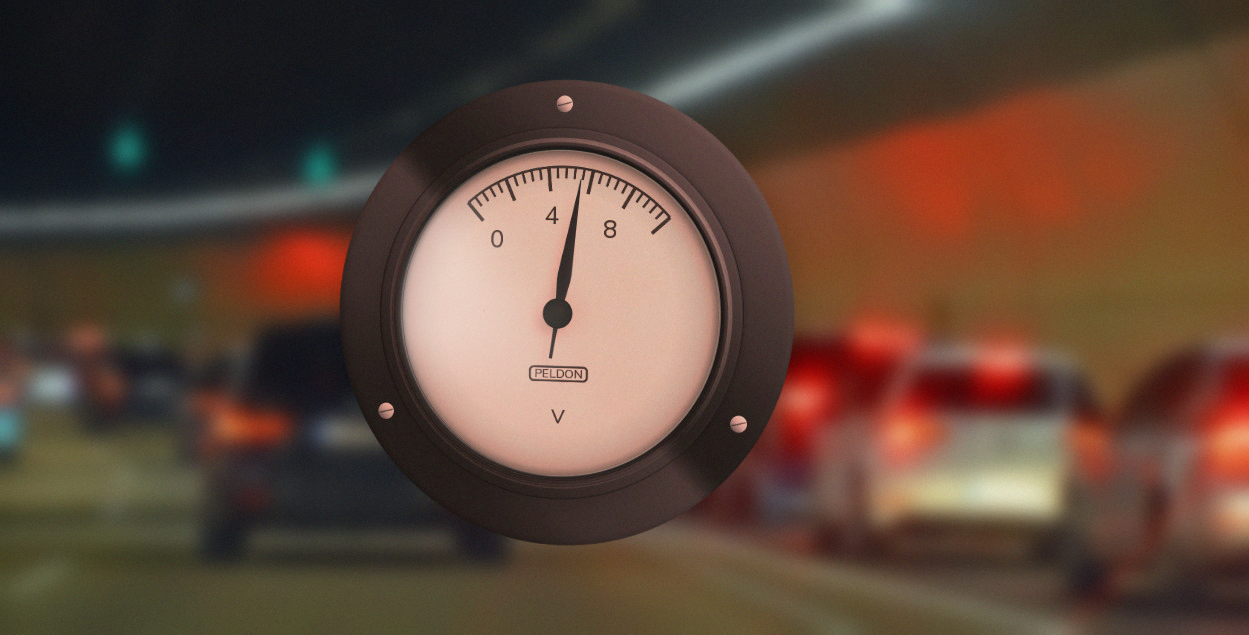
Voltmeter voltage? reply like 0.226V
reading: 5.6V
